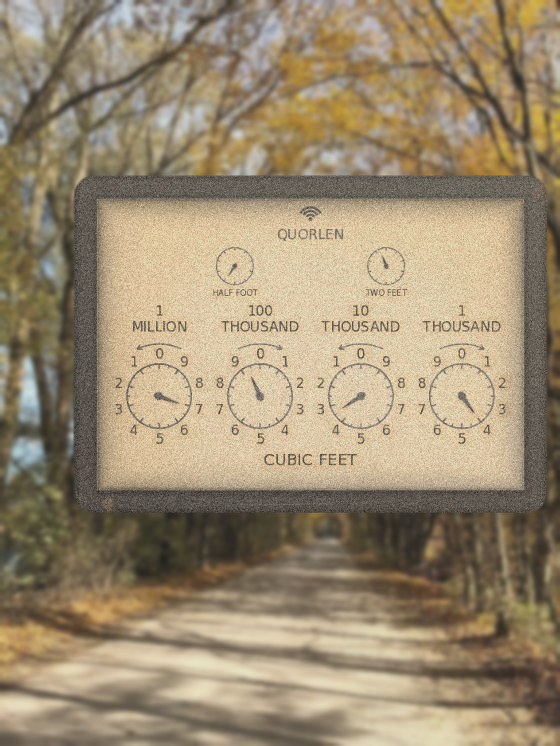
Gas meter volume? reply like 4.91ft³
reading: 693400ft³
